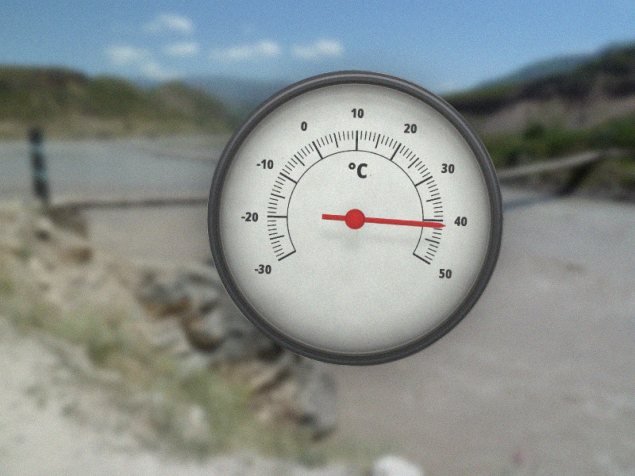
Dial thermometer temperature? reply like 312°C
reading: 41°C
